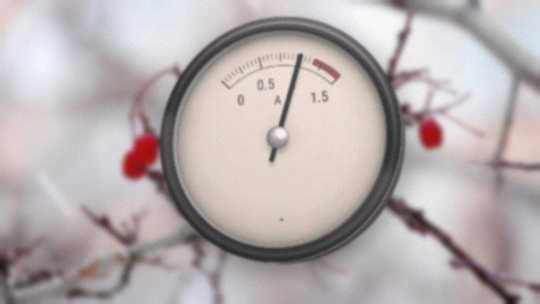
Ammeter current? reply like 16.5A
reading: 1A
